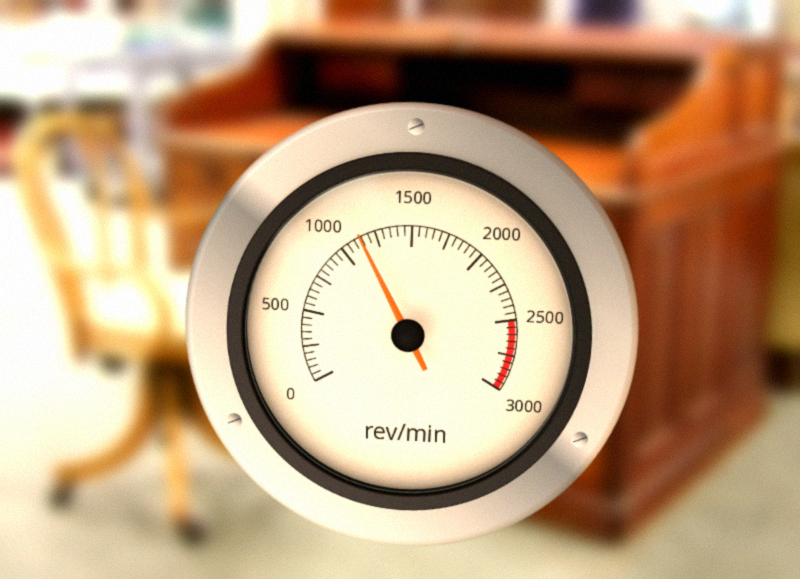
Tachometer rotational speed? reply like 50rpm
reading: 1150rpm
